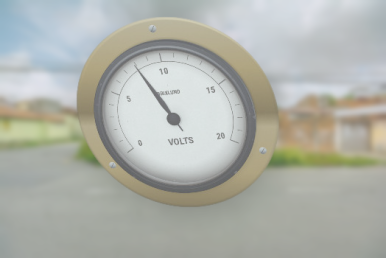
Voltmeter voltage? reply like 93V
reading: 8V
